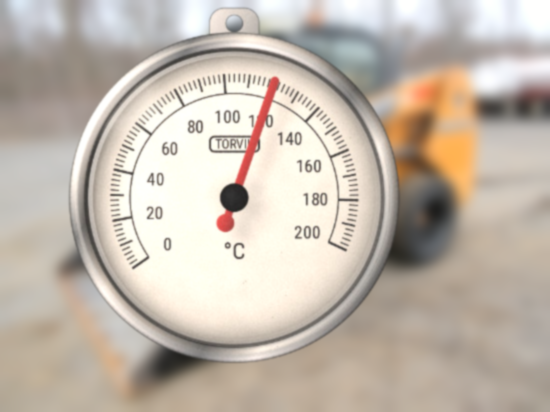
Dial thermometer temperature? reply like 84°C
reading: 120°C
